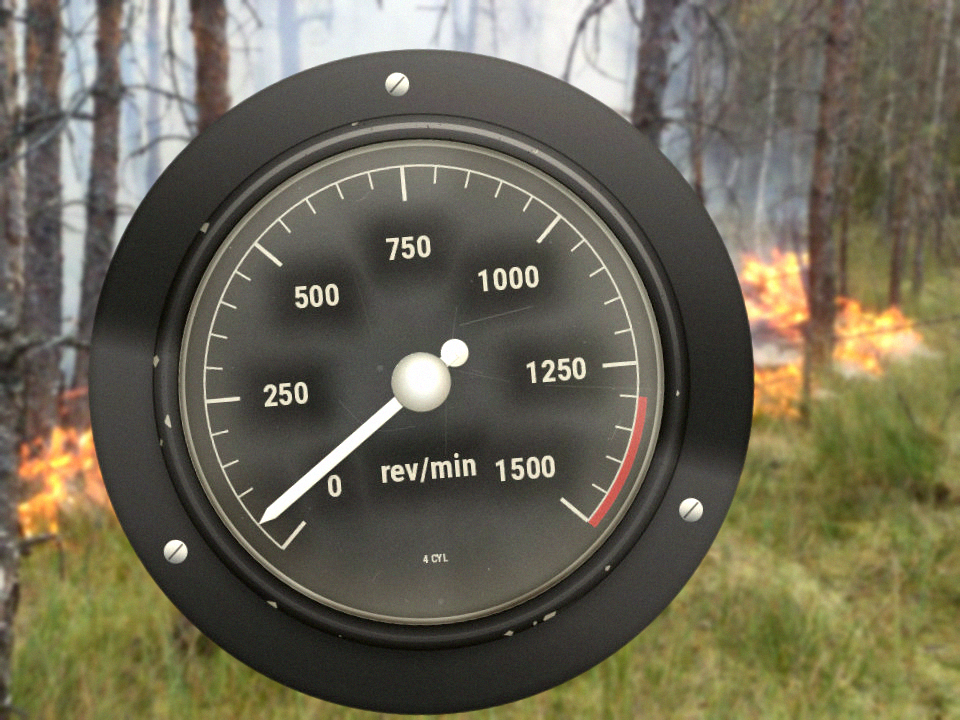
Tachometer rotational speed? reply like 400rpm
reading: 50rpm
